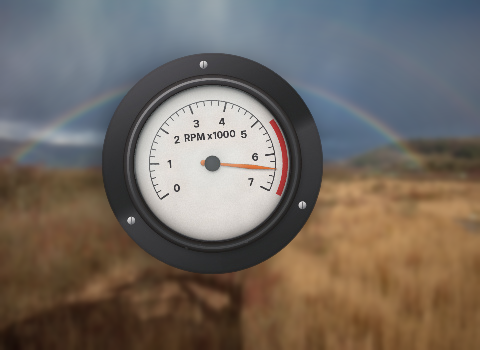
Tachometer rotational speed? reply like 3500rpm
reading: 6400rpm
